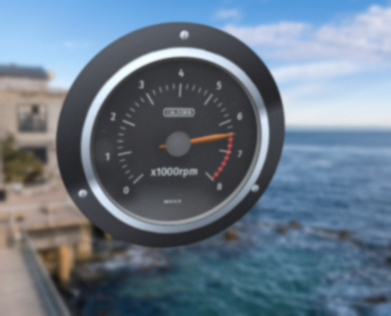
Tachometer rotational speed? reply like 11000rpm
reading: 6400rpm
